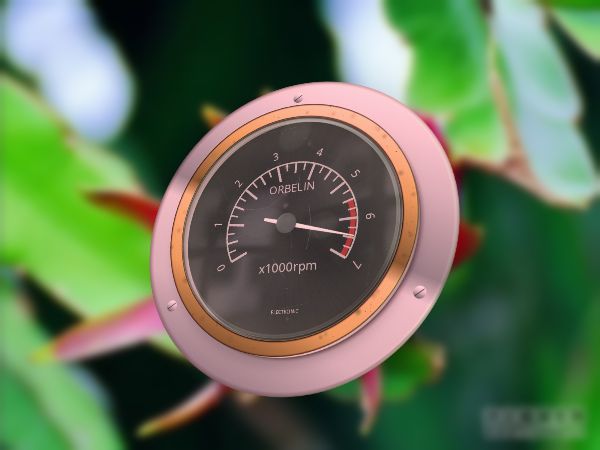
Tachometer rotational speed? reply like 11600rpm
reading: 6500rpm
